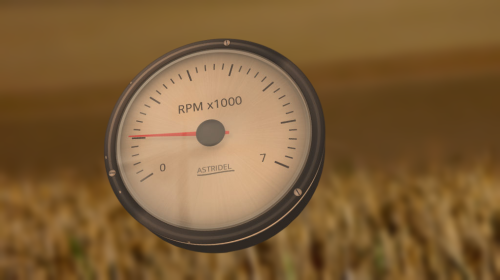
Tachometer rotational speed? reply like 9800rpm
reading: 1000rpm
